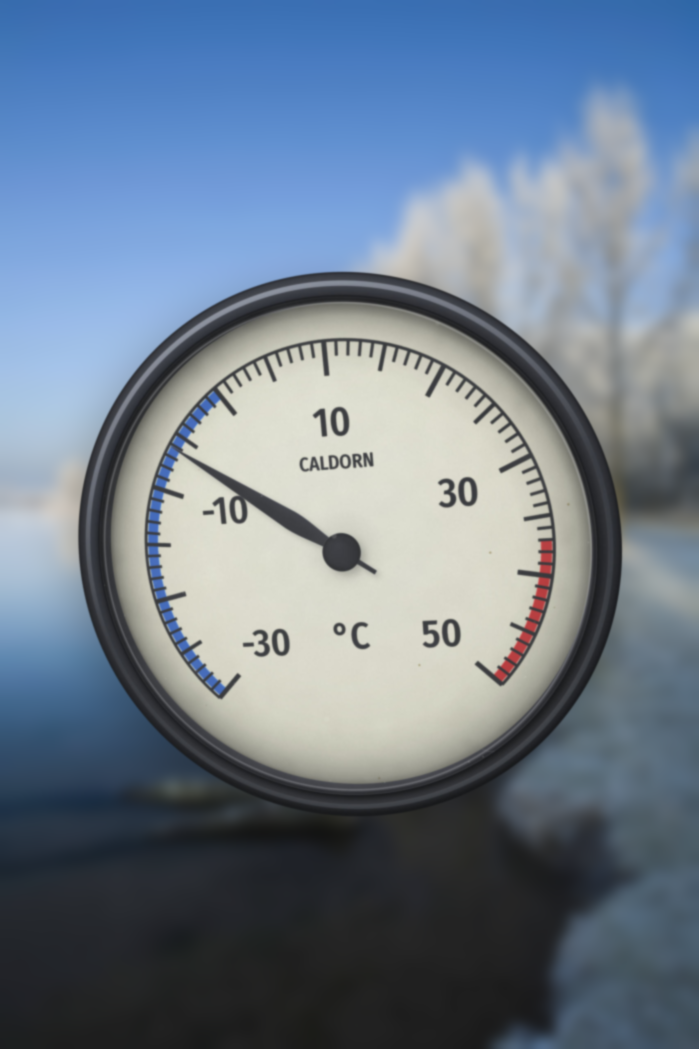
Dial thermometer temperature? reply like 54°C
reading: -6°C
